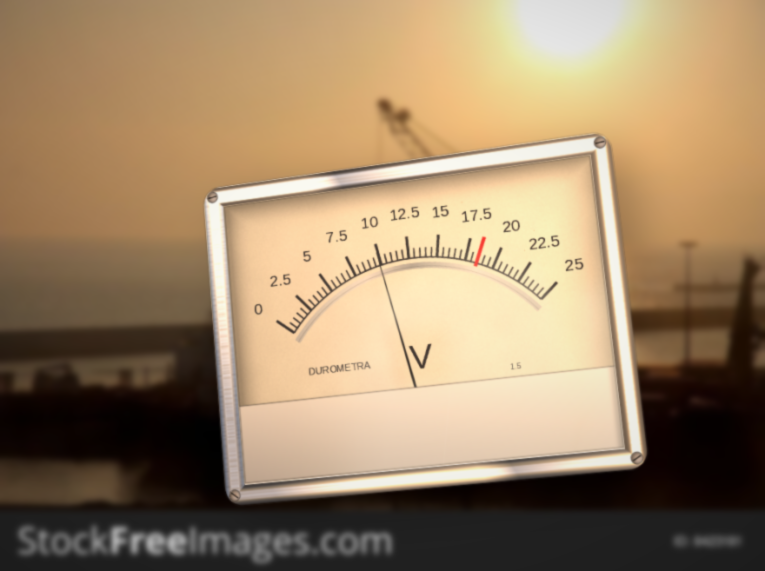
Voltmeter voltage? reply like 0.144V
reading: 10V
